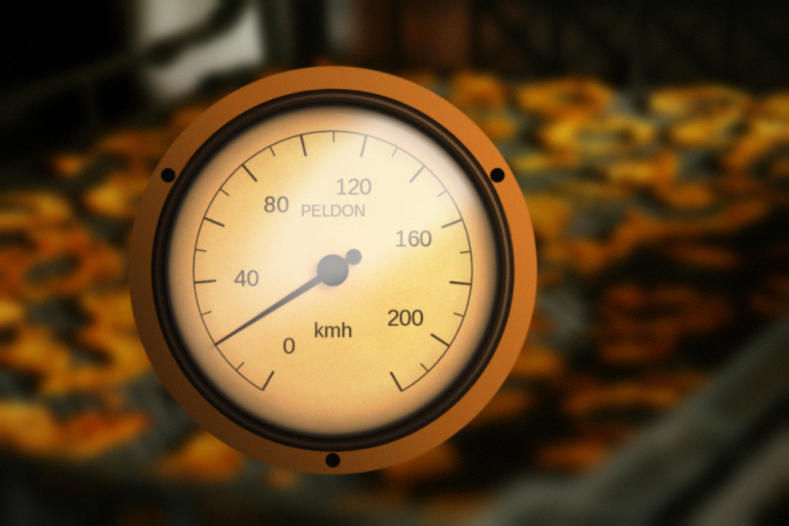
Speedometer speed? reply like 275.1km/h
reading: 20km/h
